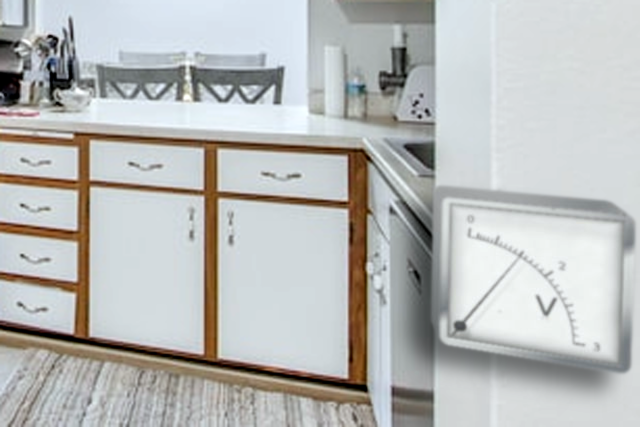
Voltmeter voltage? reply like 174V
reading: 1.5V
